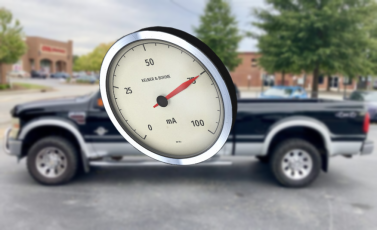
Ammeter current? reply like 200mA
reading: 75mA
